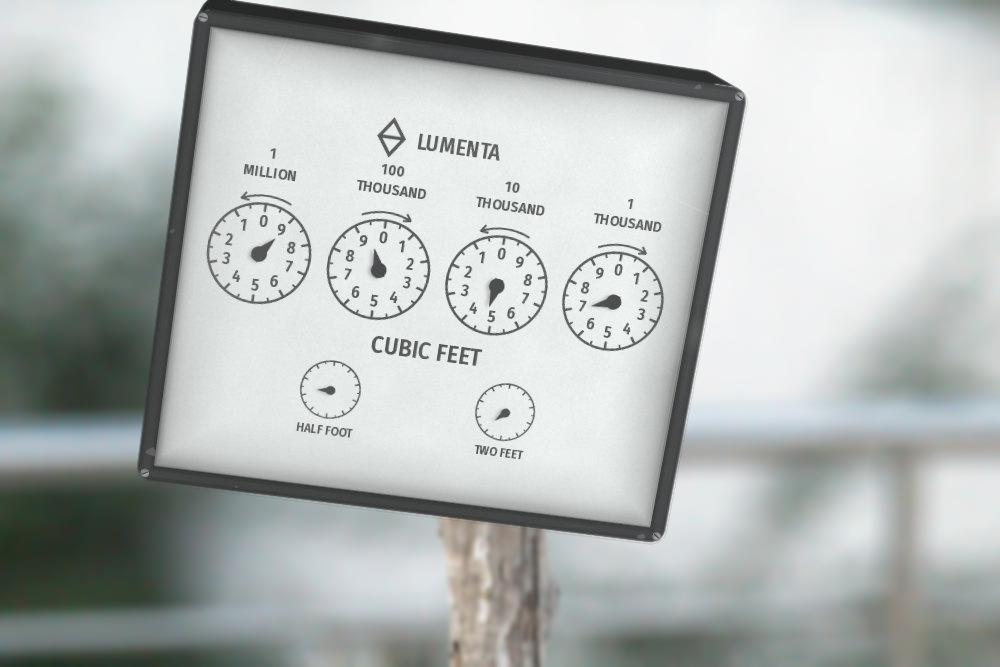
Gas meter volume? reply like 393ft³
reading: 894700ft³
